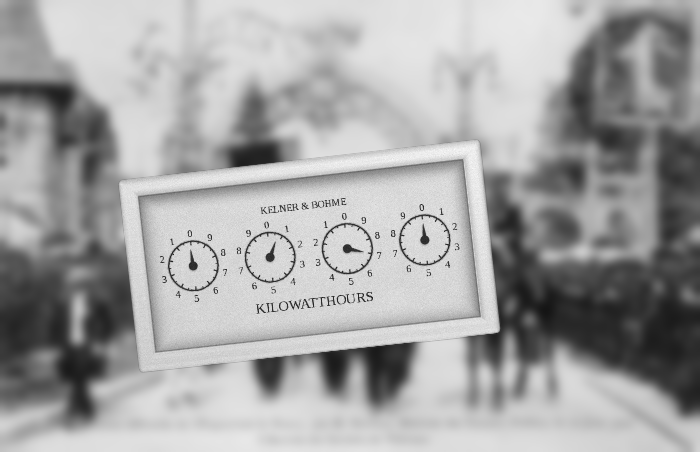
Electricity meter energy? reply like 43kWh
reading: 70kWh
